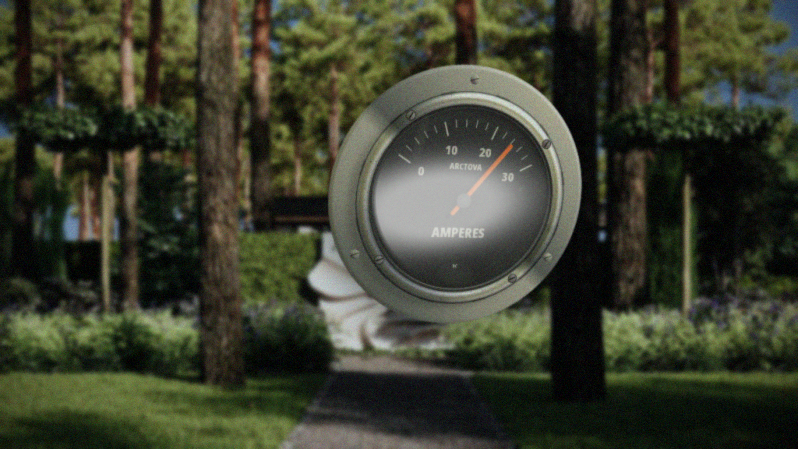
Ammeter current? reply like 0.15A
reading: 24A
